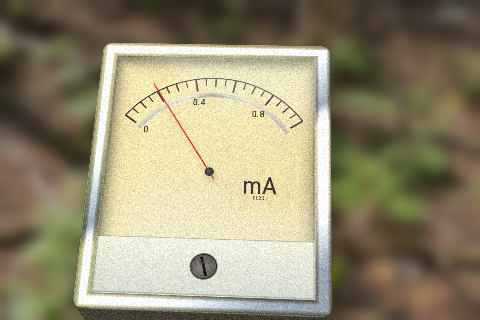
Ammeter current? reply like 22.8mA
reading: 0.2mA
